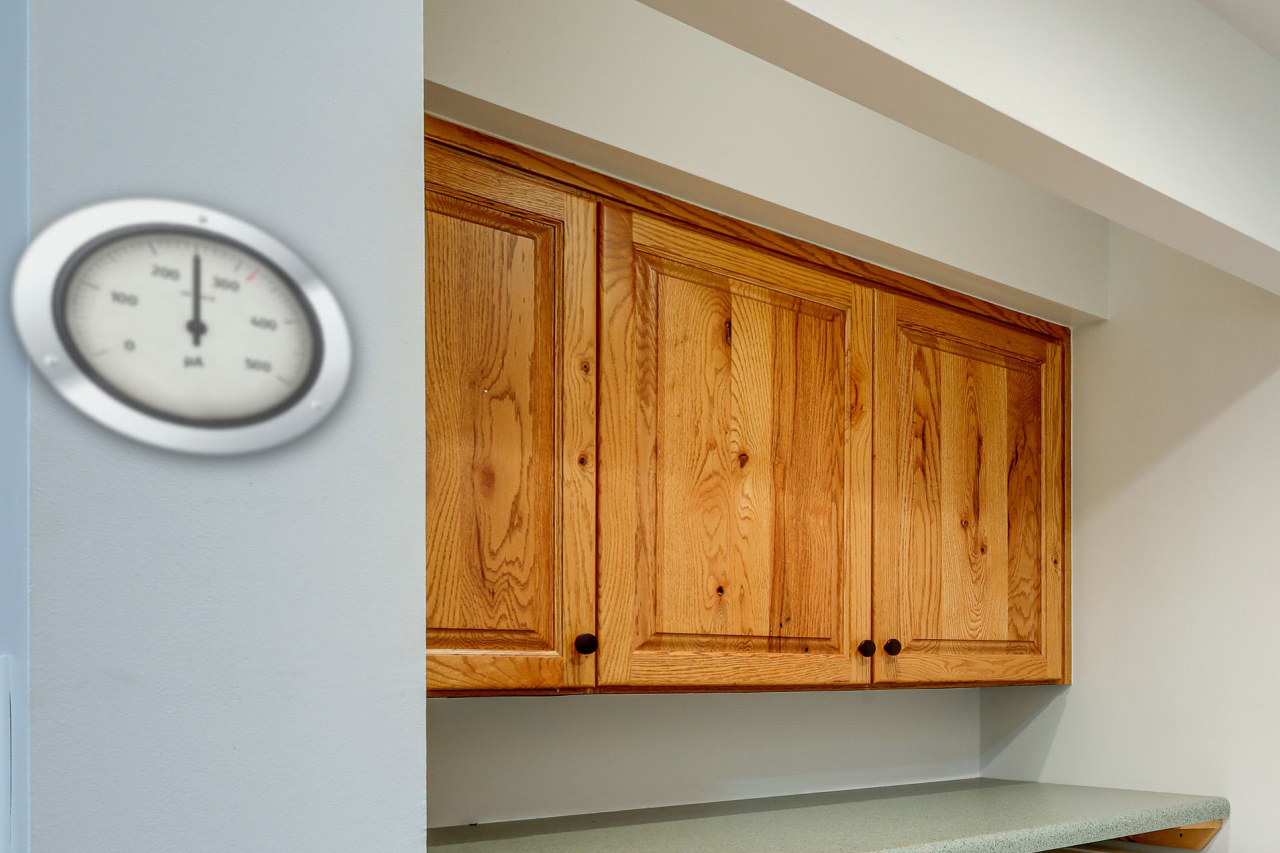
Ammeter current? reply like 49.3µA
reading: 250µA
